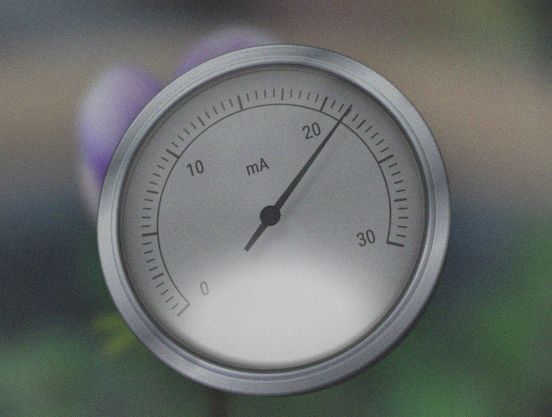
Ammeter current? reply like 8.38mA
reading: 21.5mA
